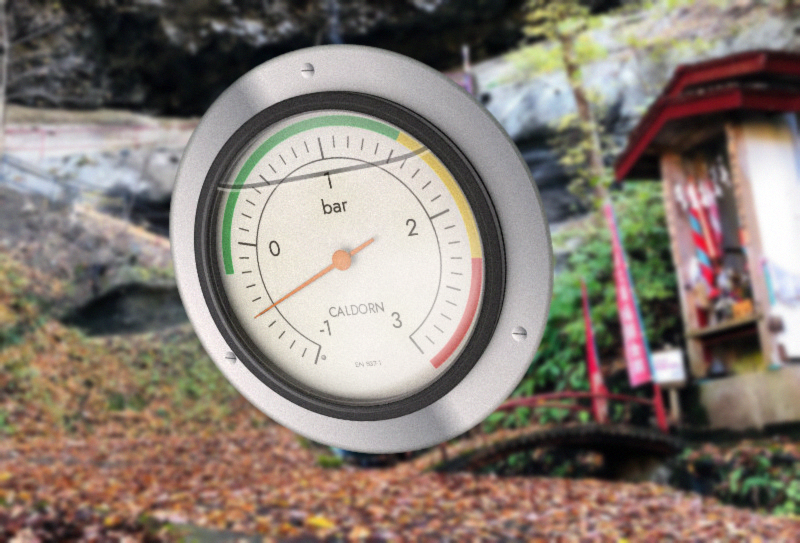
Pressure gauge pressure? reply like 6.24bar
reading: -0.5bar
